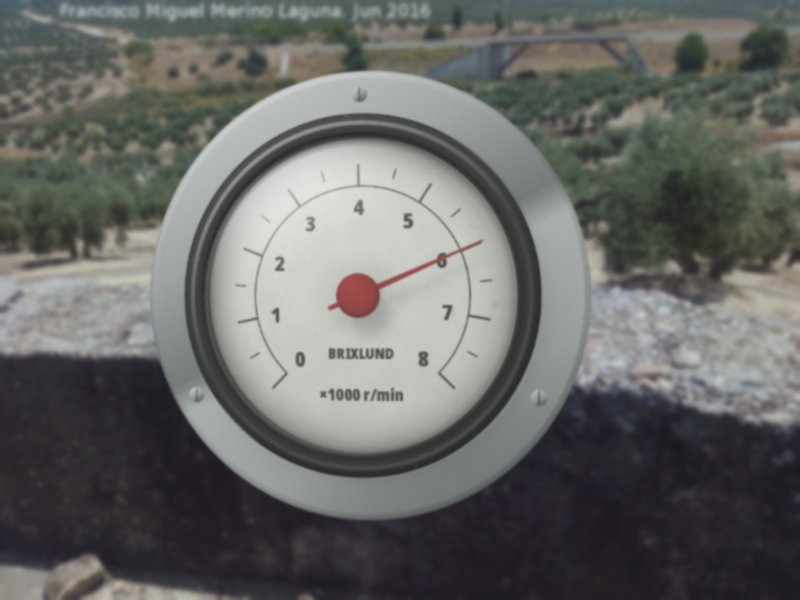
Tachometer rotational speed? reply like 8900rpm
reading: 6000rpm
